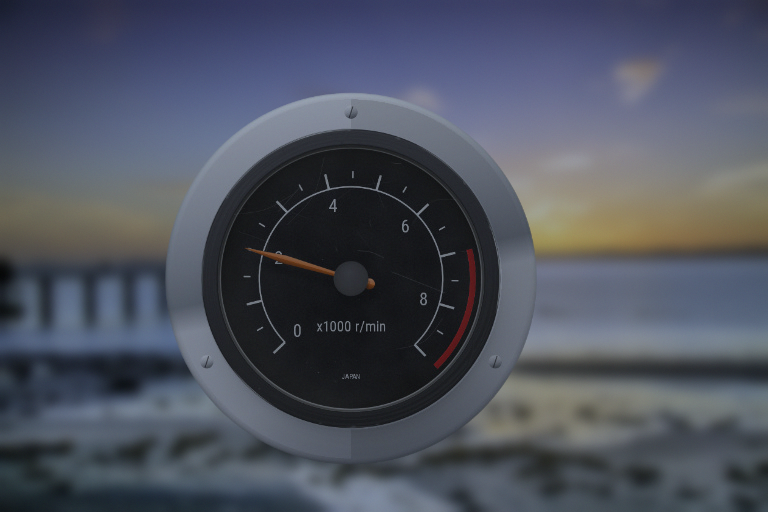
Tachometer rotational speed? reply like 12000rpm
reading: 2000rpm
